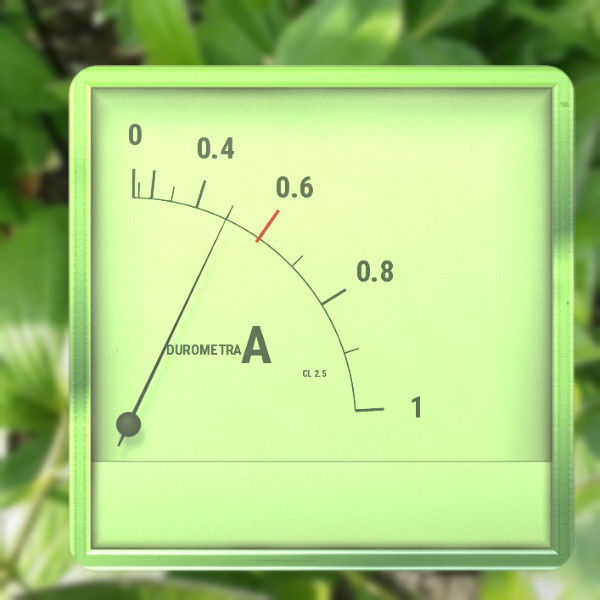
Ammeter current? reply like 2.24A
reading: 0.5A
